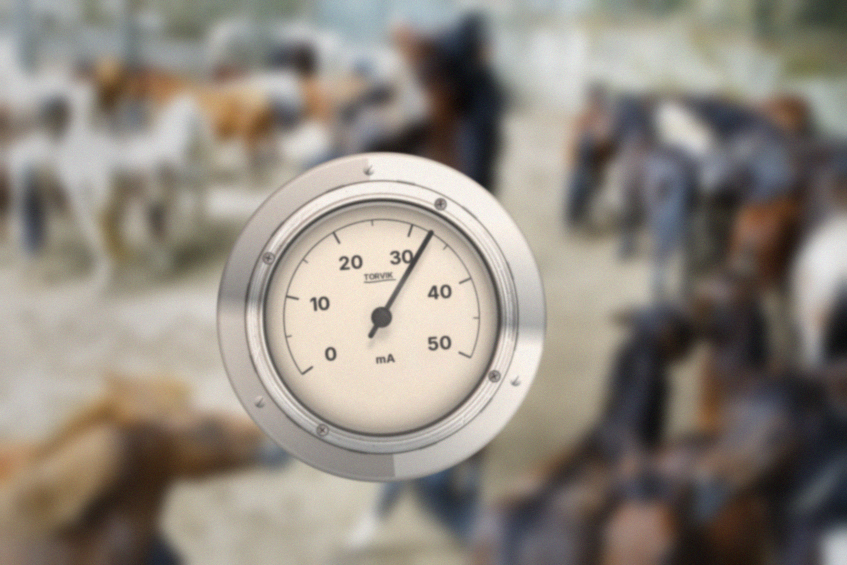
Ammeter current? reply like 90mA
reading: 32.5mA
